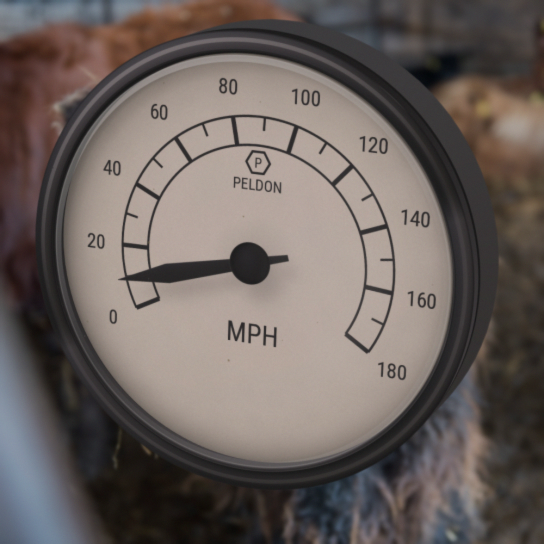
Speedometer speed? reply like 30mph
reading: 10mph
